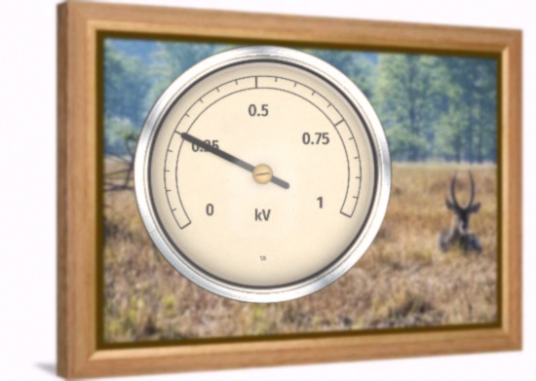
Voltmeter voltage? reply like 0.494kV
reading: 0.25kV
